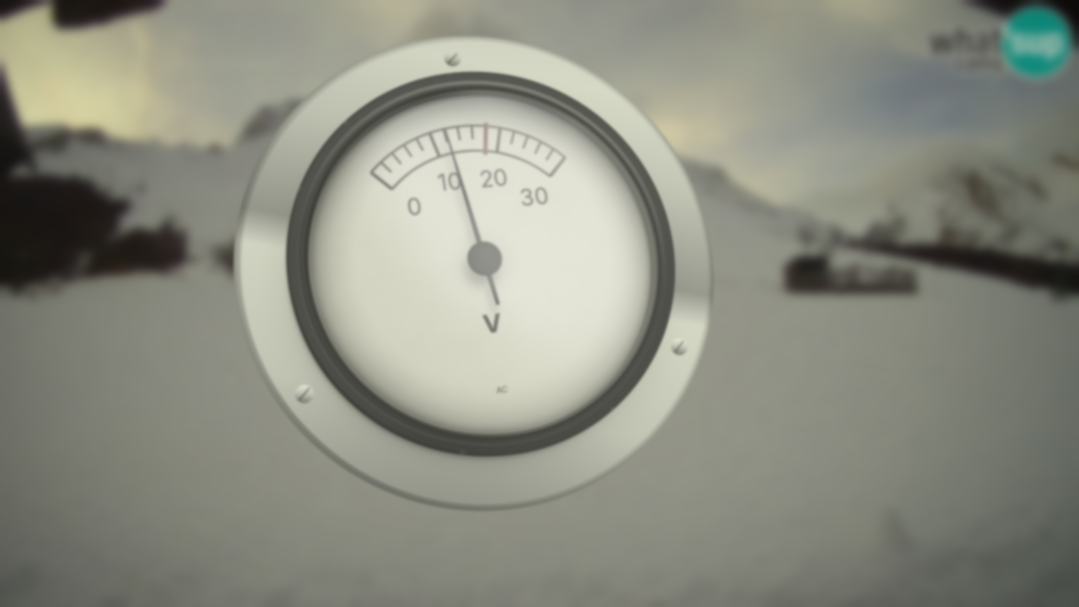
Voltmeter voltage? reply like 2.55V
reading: 12V
